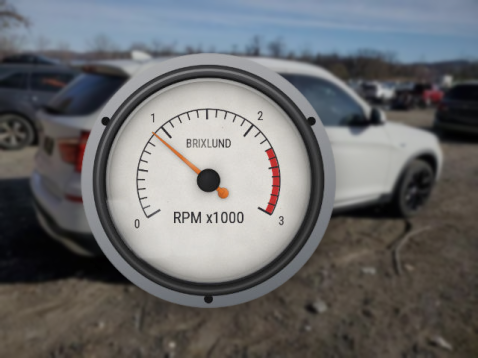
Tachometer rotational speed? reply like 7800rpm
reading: 900rpm
